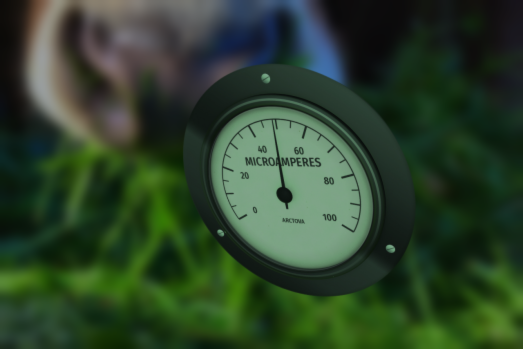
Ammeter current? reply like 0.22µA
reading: 50µA
